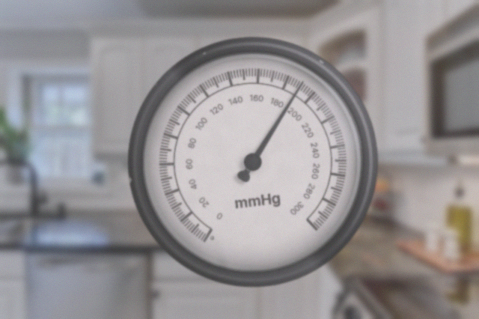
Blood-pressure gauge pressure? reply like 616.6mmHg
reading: 190mmHg
